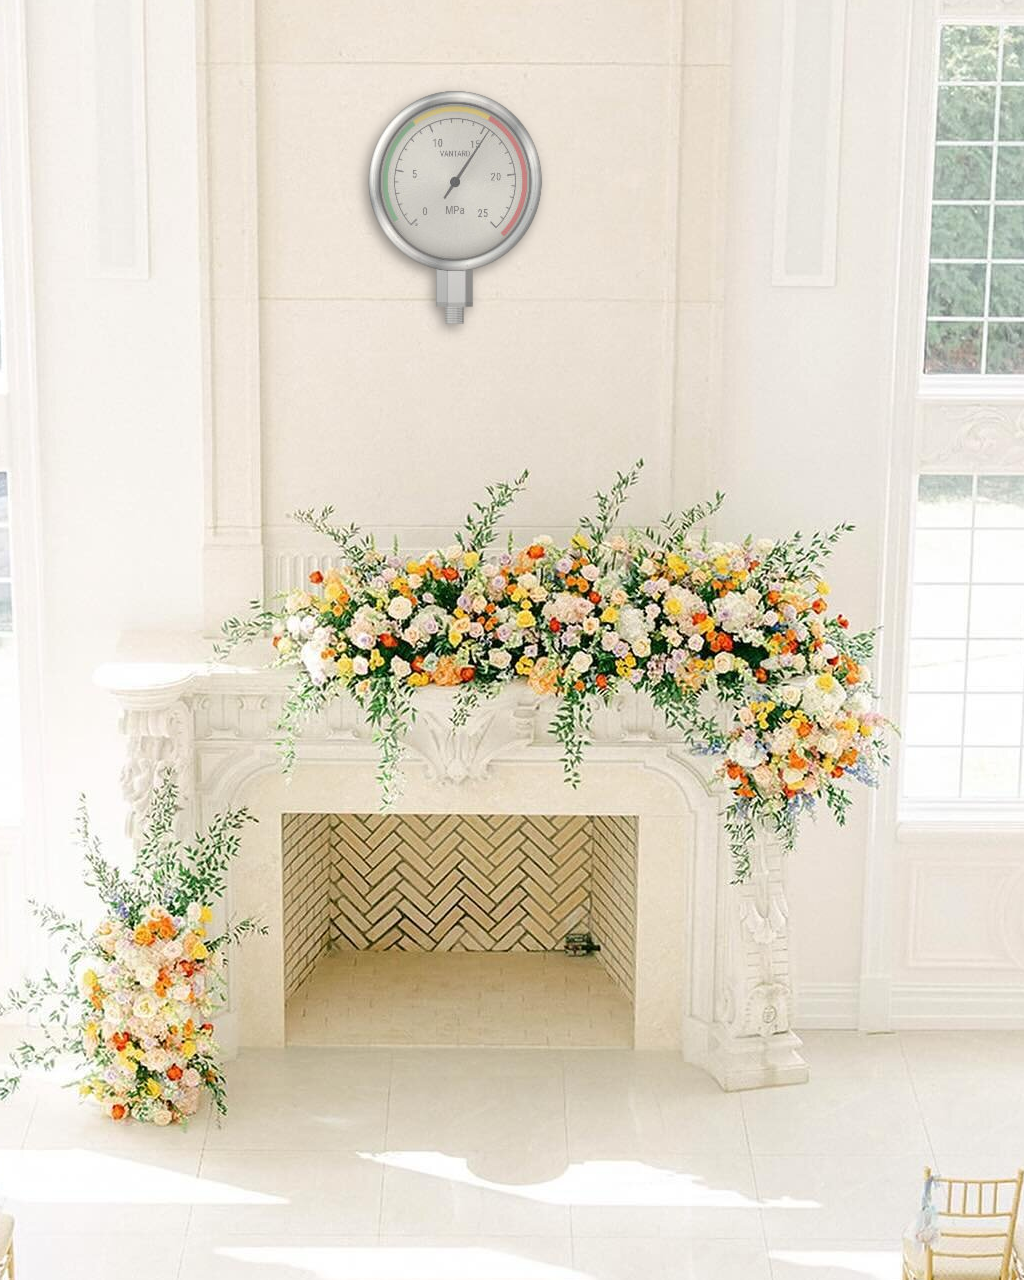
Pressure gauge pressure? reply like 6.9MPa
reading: 15.5MPa
